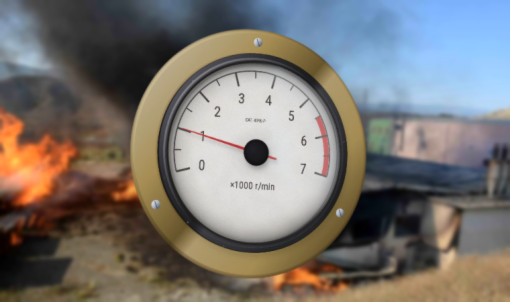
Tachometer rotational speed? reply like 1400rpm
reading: 1000rpm
